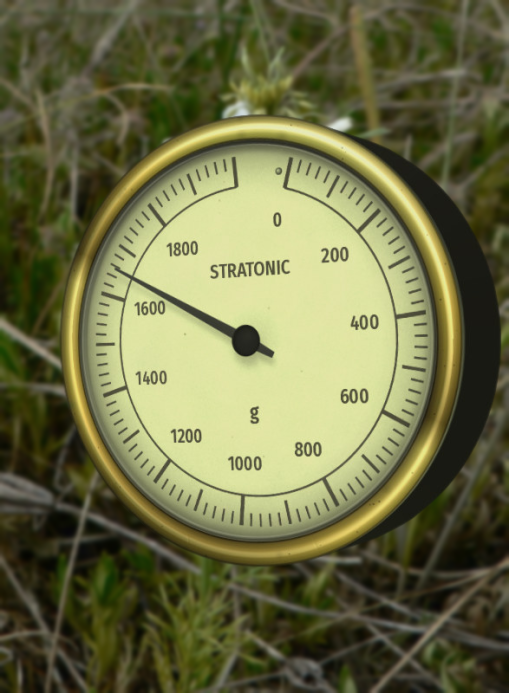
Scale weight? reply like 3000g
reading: 1660g
